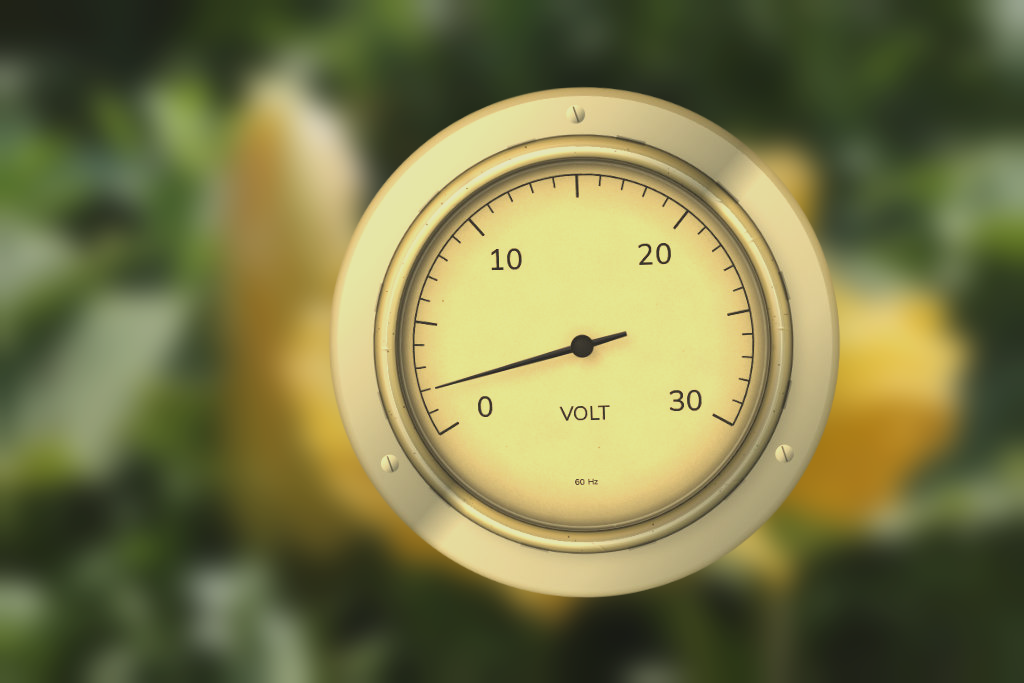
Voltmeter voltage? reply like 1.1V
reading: 2V
